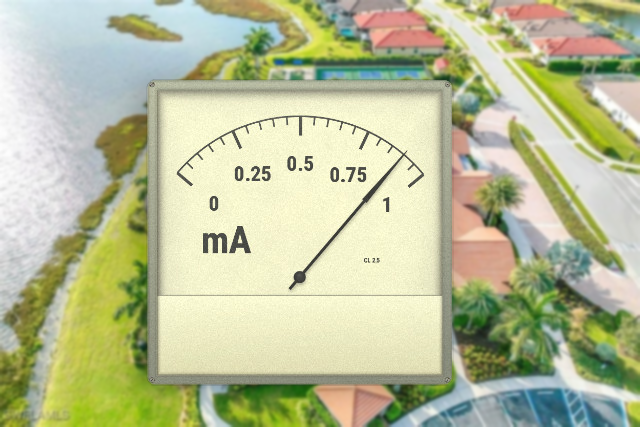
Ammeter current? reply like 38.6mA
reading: 0.9mA
